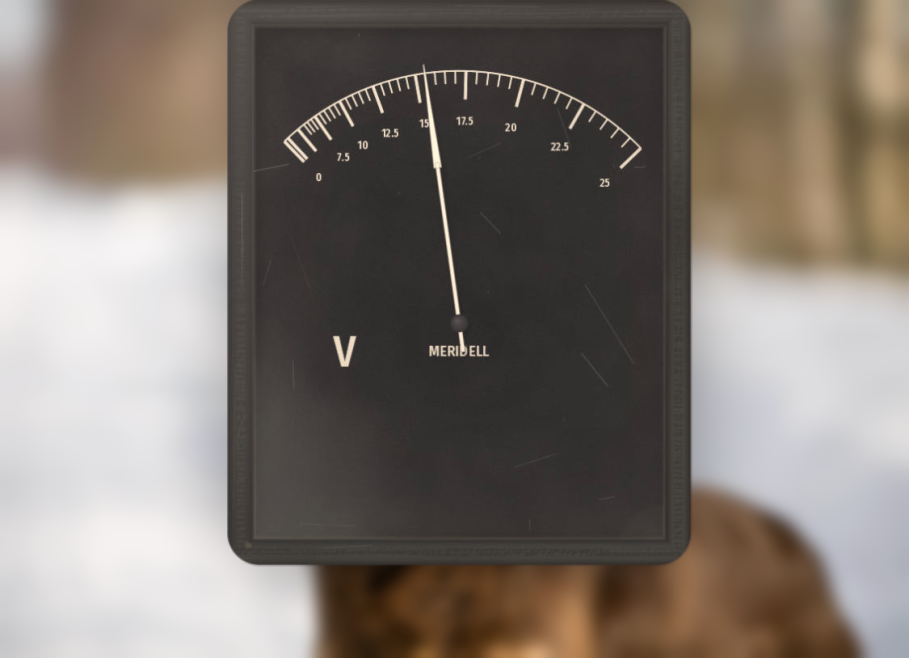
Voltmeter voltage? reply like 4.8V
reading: 15.5V
